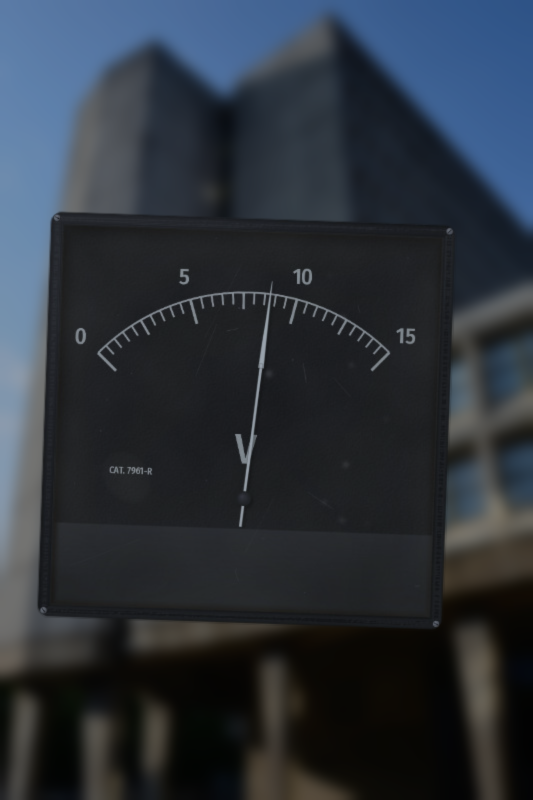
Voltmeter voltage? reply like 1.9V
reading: 8.75V
